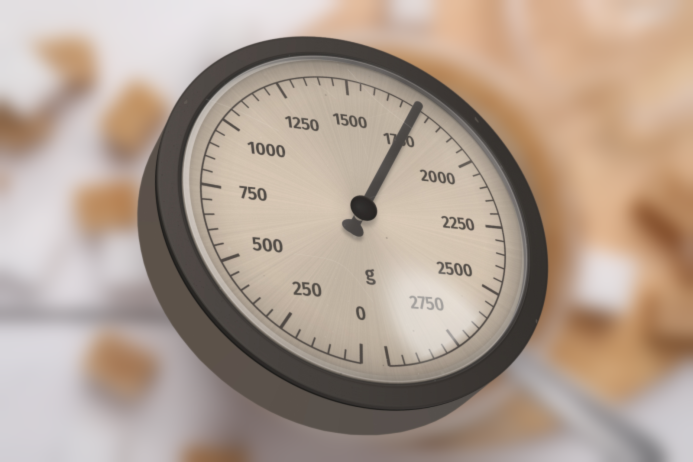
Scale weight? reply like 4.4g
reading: 1750g
